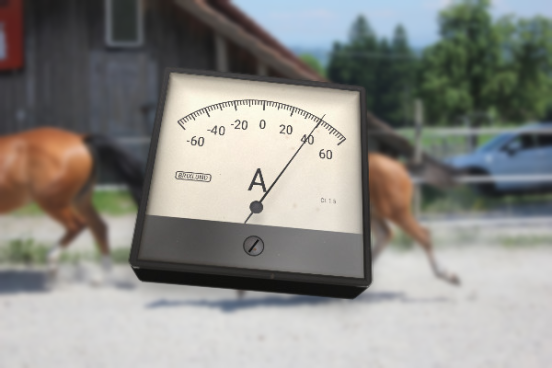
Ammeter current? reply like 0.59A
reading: 40A
